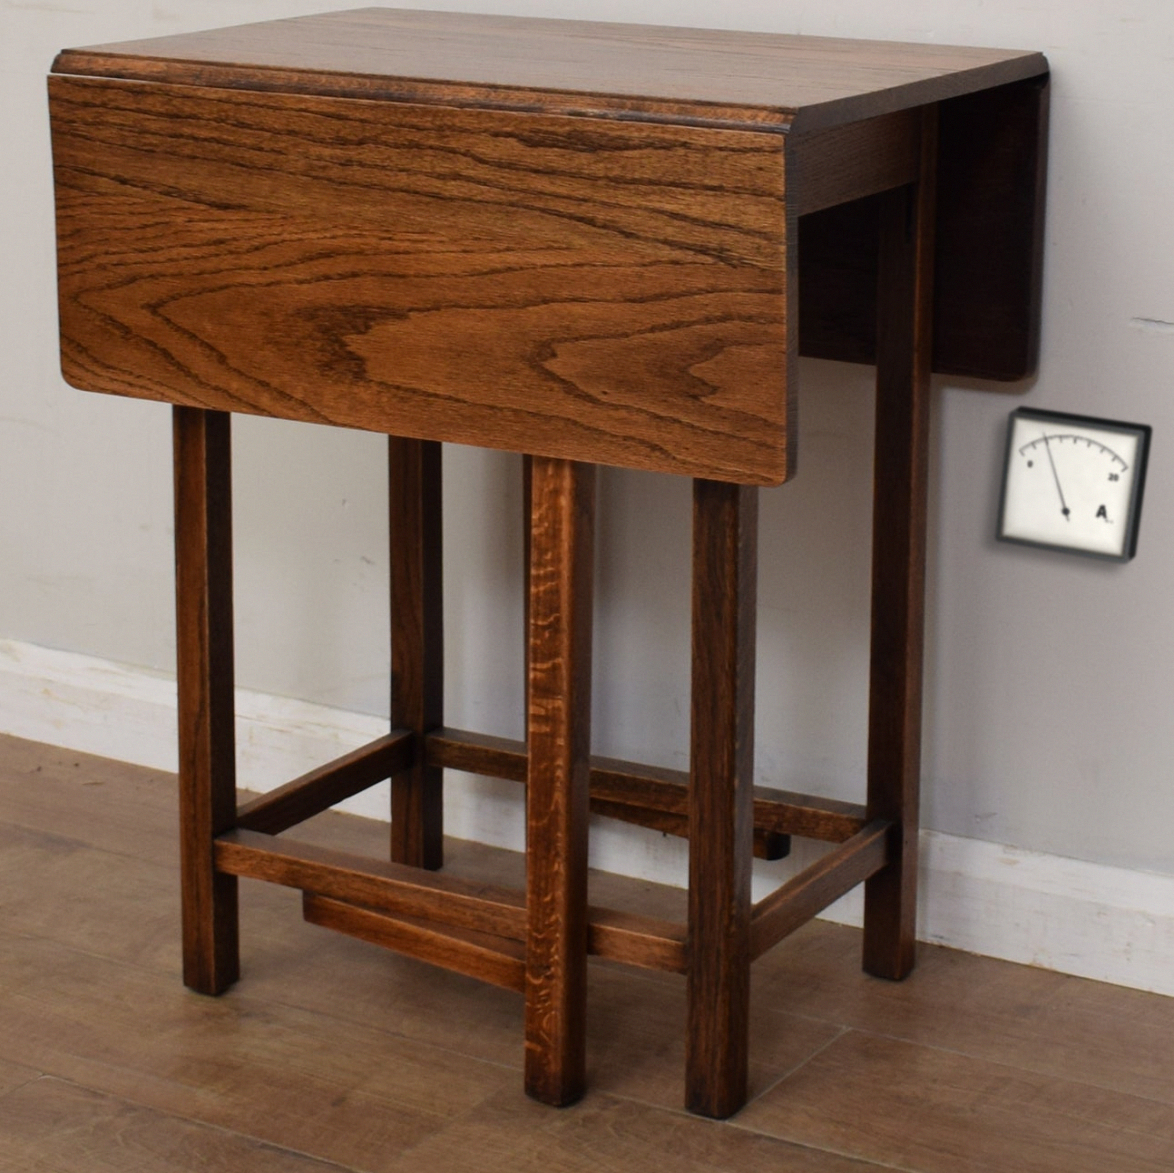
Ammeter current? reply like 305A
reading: 5A
